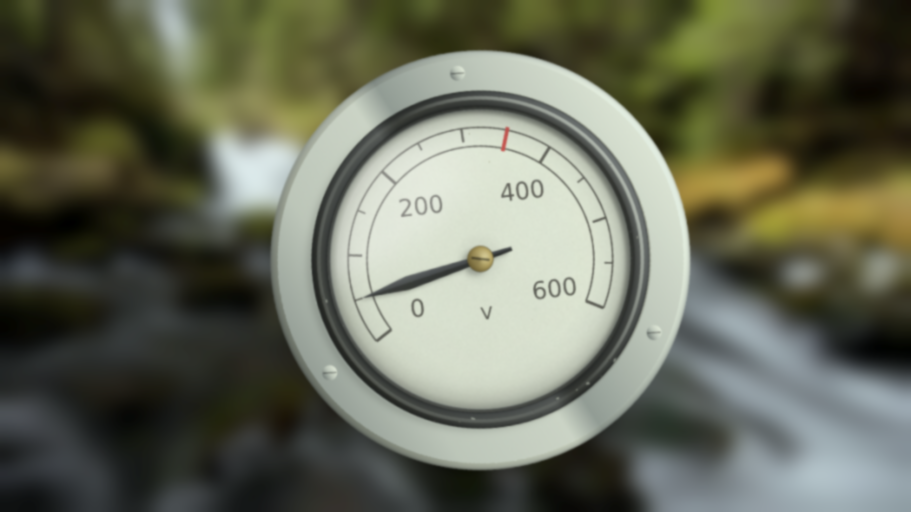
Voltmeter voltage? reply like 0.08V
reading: 50V
